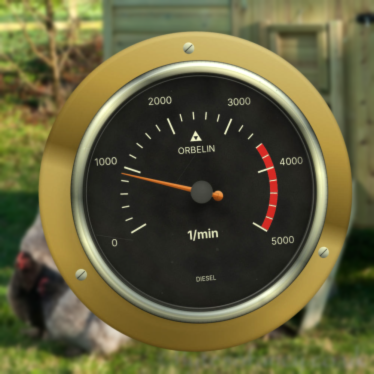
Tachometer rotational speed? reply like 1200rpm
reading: 900rpm
